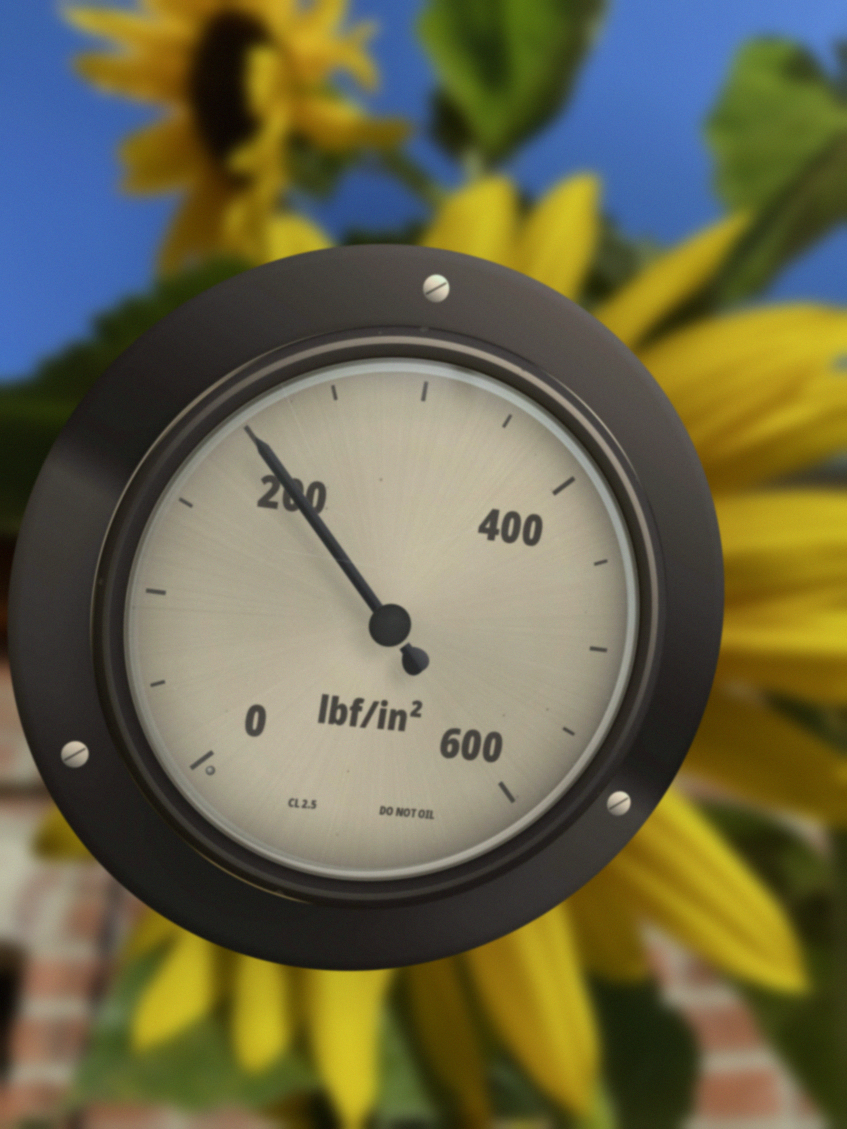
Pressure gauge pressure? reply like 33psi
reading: 200psi
